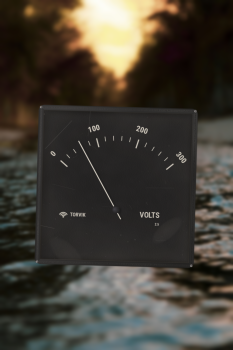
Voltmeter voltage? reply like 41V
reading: 60V
